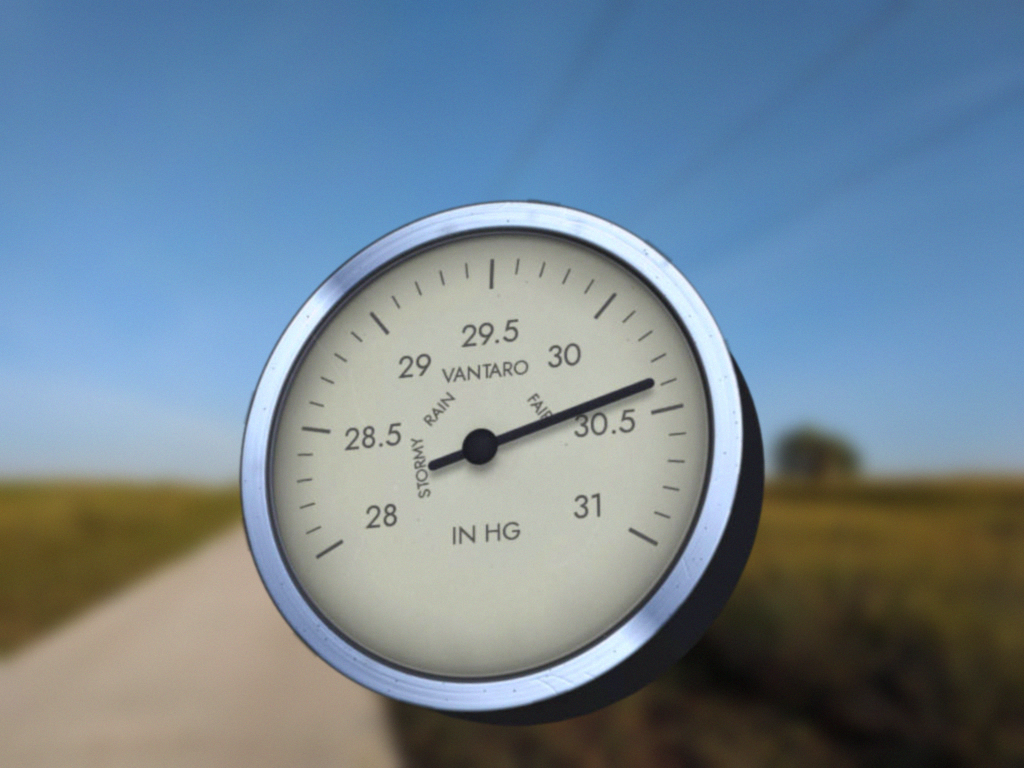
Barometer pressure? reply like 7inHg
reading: 30.4inHg
